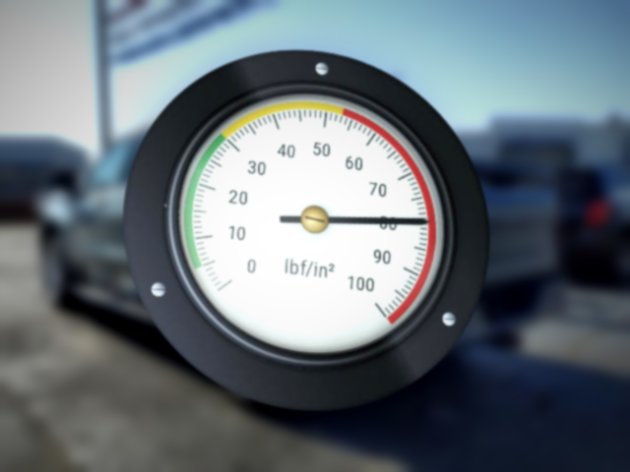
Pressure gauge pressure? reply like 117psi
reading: 80psi
